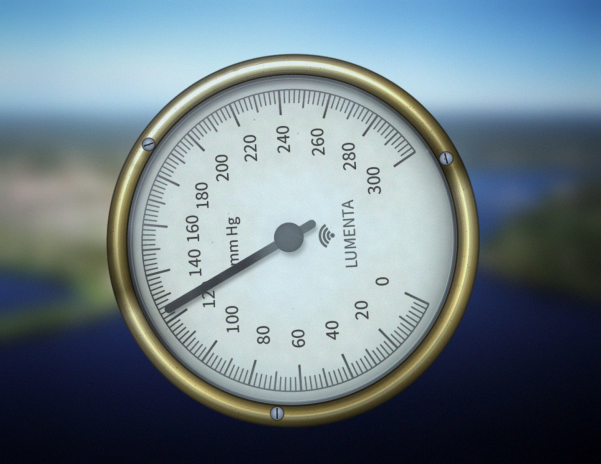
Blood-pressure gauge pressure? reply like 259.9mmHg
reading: 124mmHg
